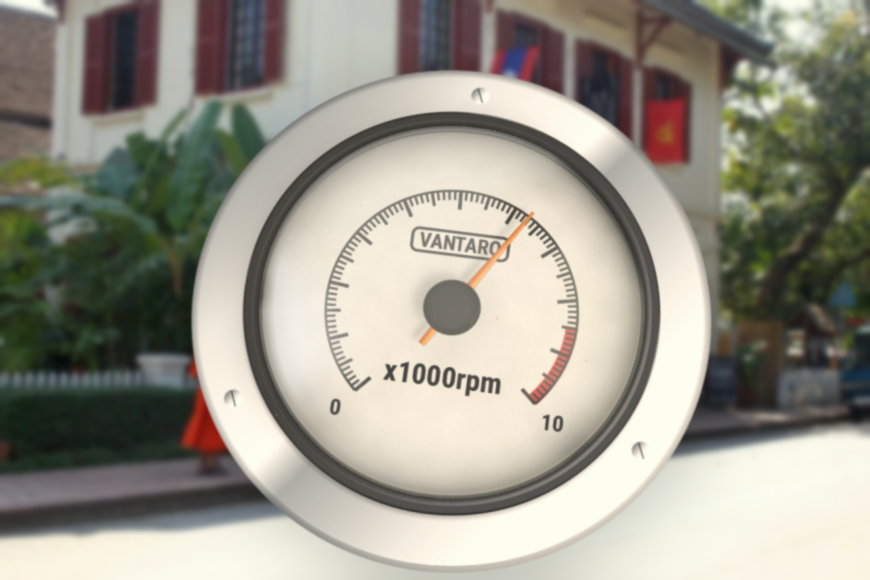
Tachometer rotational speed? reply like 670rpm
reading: 6300rpm
